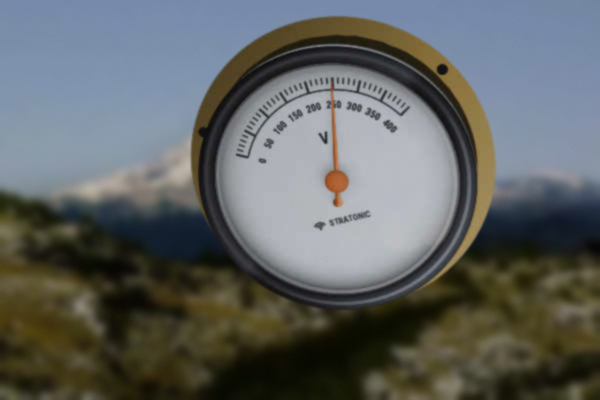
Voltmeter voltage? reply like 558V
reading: 250V
